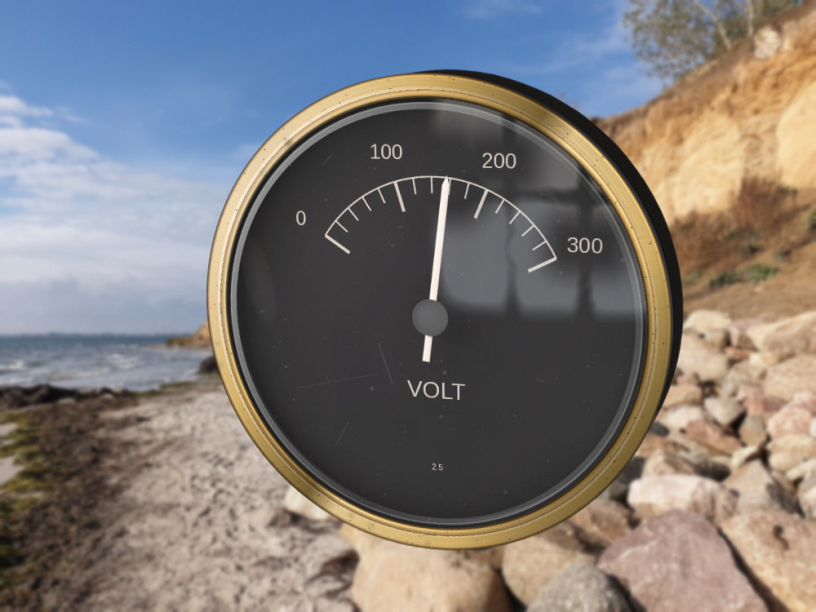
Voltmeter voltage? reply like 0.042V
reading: 160V
